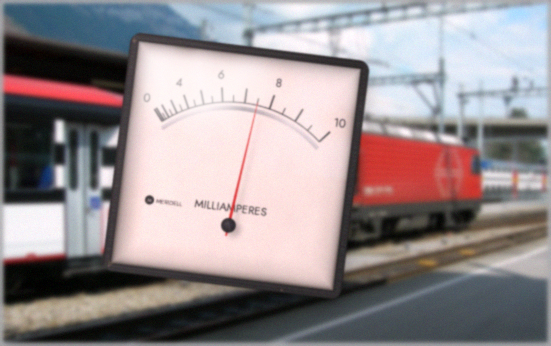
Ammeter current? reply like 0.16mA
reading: 7.5mA
